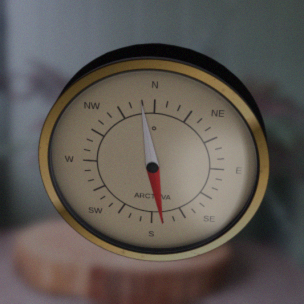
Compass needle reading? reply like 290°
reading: 170°
